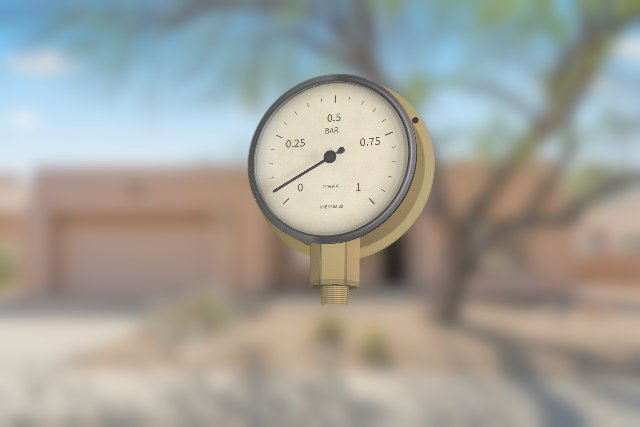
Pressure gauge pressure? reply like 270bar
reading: 0.05bar
